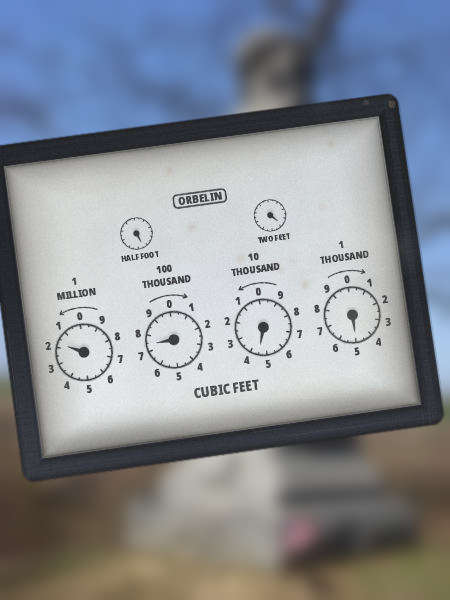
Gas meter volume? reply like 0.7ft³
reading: 174500ft³
